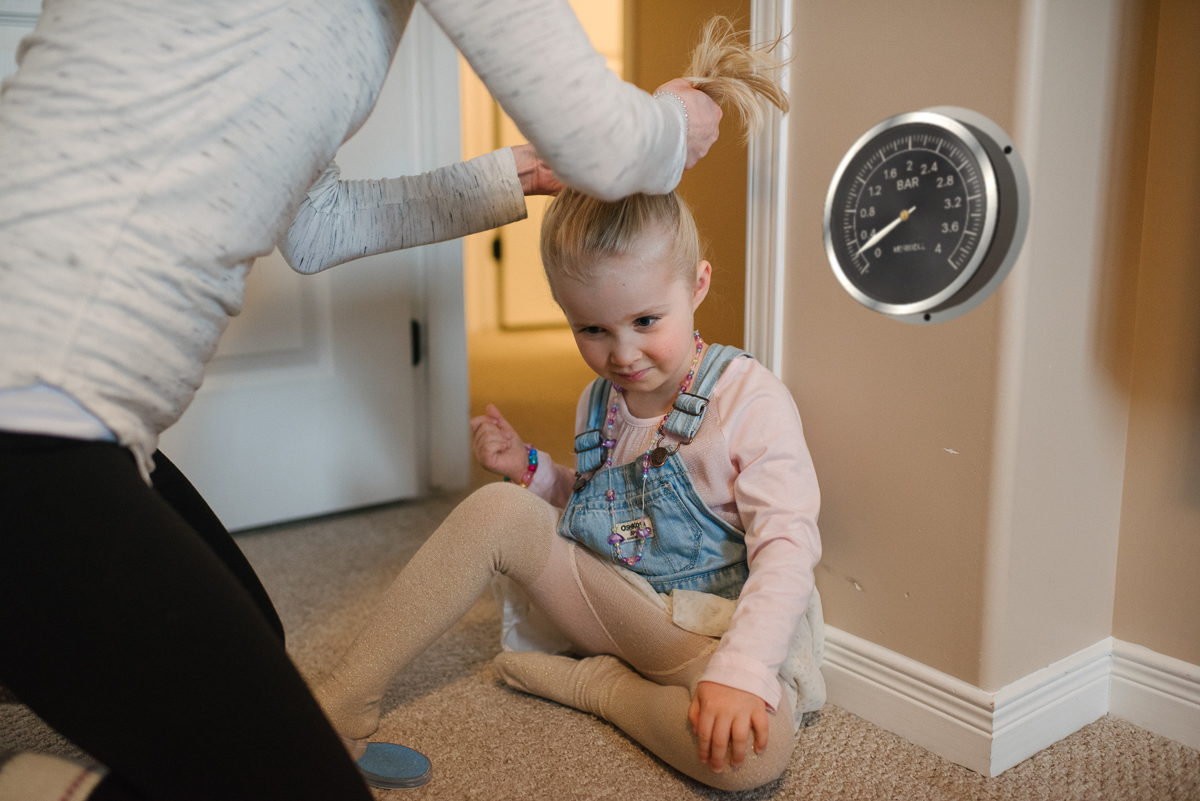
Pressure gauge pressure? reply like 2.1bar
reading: 0.2bar
